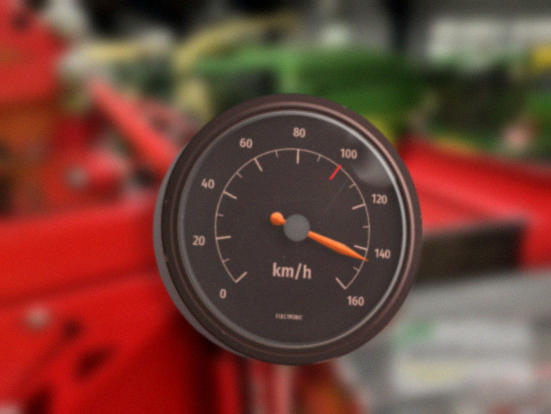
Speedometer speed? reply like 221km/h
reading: 145km/h
